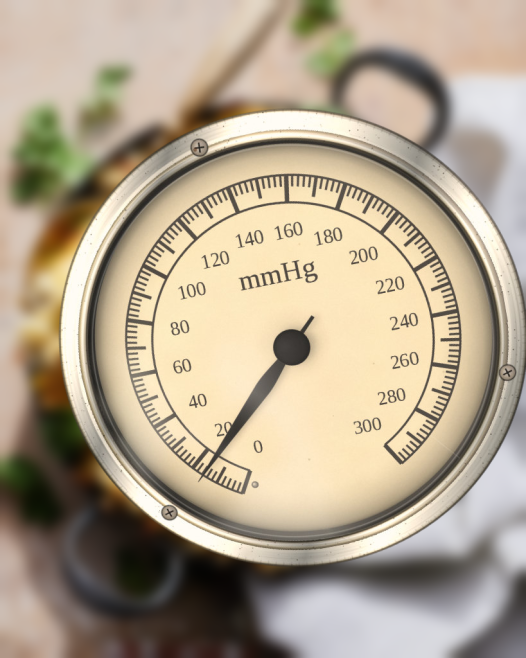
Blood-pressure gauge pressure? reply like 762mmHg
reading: 16mmHg
